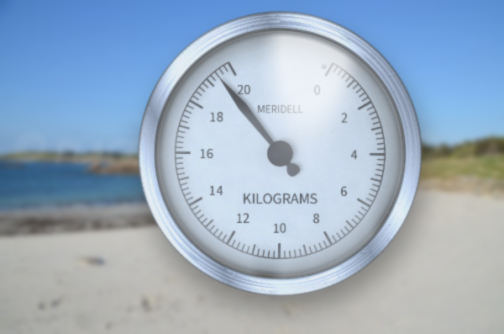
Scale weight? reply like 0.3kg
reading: 19.4kg
